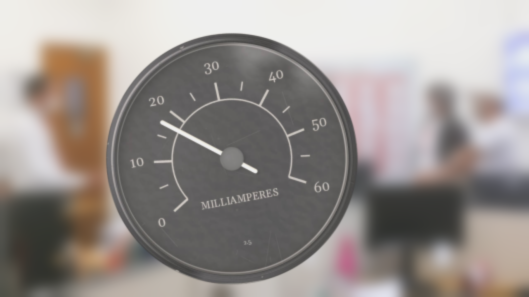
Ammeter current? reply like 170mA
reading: 17.5mA
